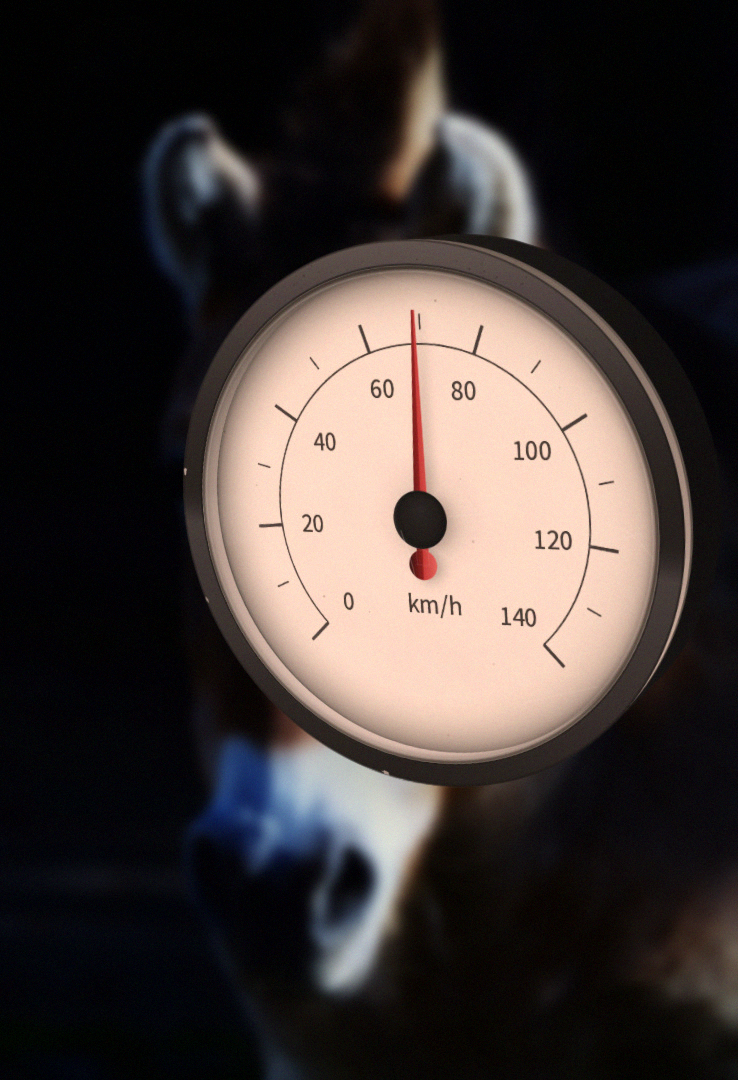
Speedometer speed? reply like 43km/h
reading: 70km/h
